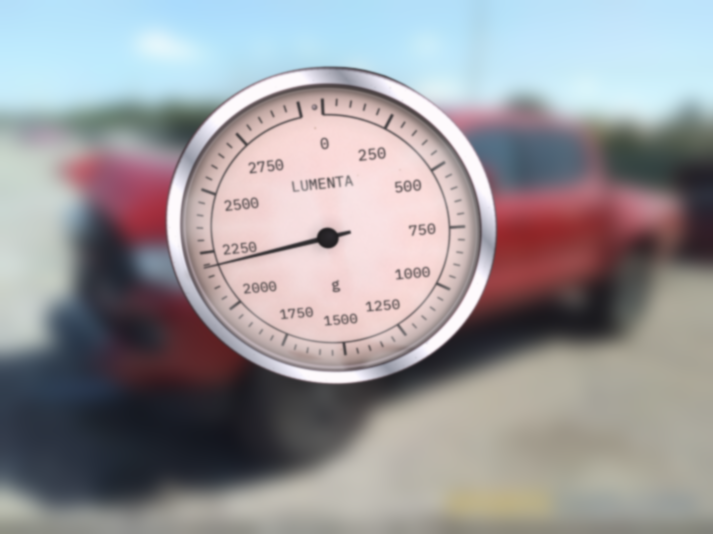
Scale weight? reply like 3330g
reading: 2200g
